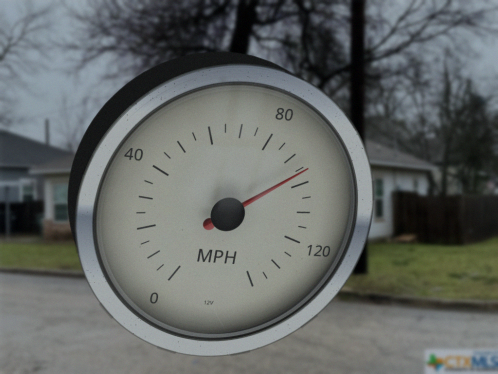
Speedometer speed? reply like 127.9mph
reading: 95mph
